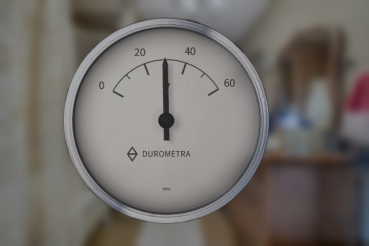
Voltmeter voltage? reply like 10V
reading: 30V
